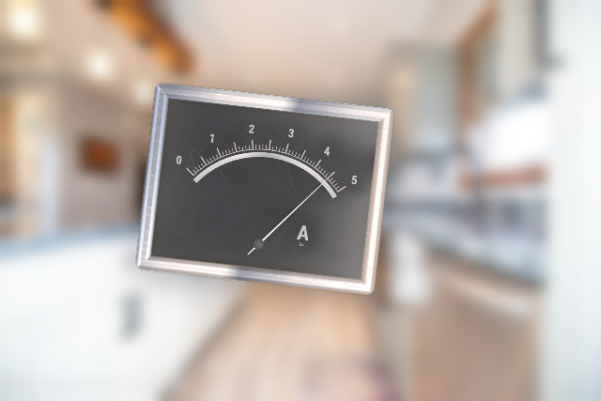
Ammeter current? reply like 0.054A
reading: 4.5A
